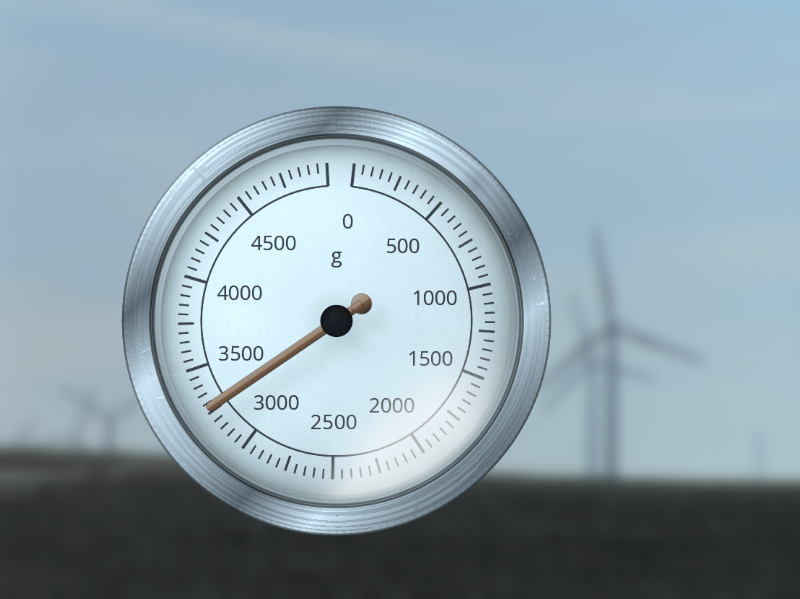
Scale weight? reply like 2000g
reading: 3275g
